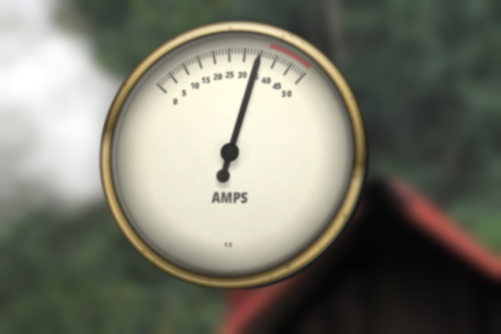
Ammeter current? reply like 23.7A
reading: 35A
